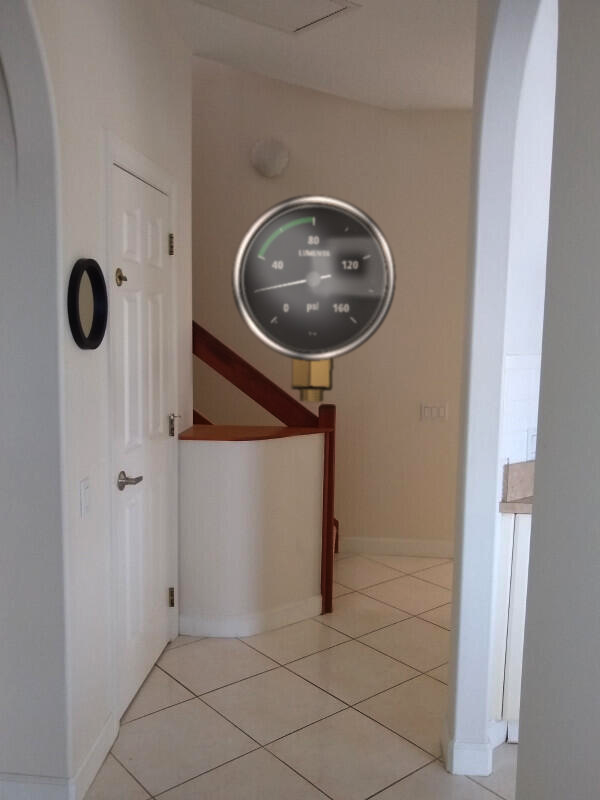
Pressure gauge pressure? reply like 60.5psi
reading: 20psi
